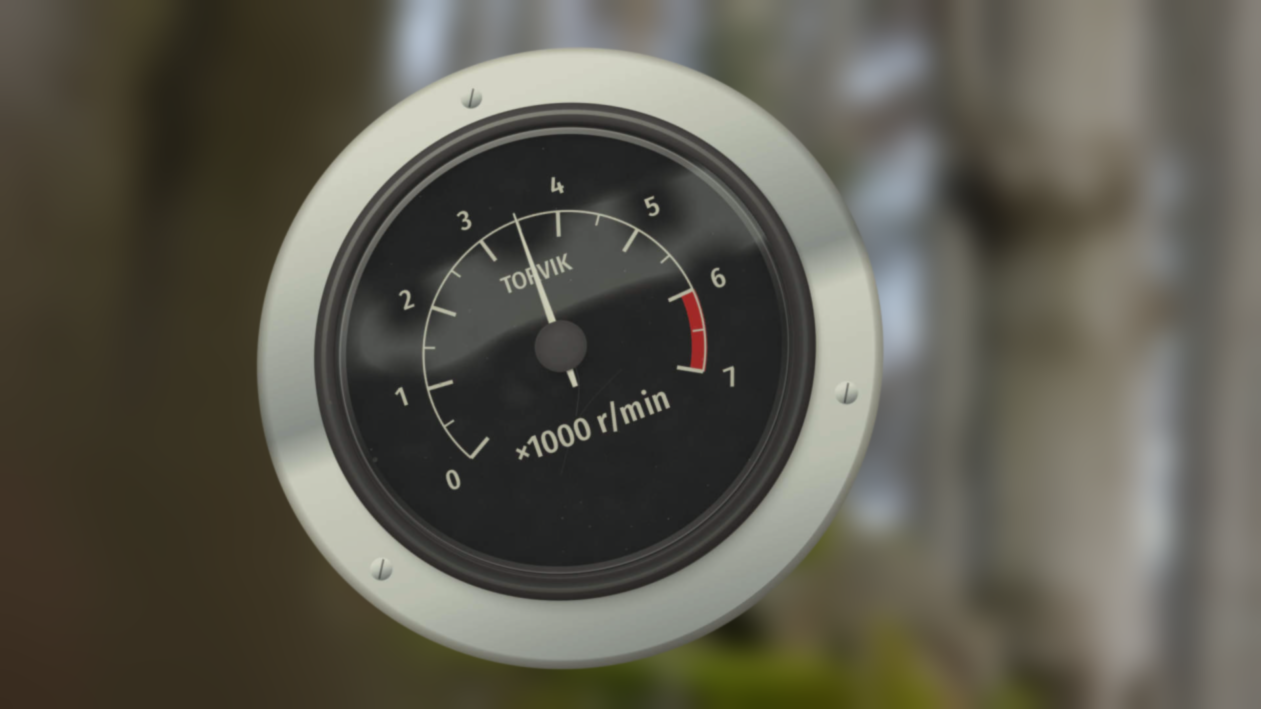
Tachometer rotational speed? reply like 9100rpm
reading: 3500rpm
